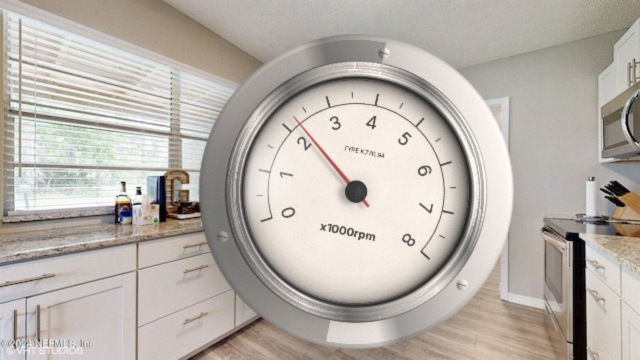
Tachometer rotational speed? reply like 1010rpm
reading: 2250rpm
